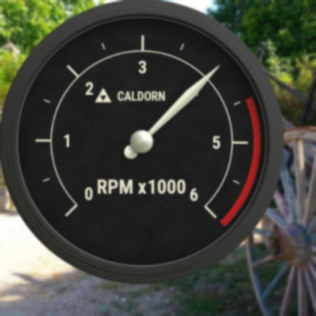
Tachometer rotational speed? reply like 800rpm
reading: 4000rpm
